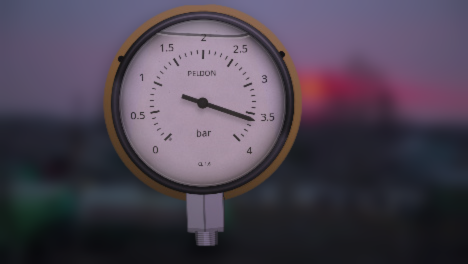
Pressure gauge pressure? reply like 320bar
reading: 3.6bar
